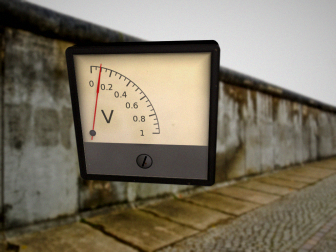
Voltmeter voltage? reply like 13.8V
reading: 0.1V
